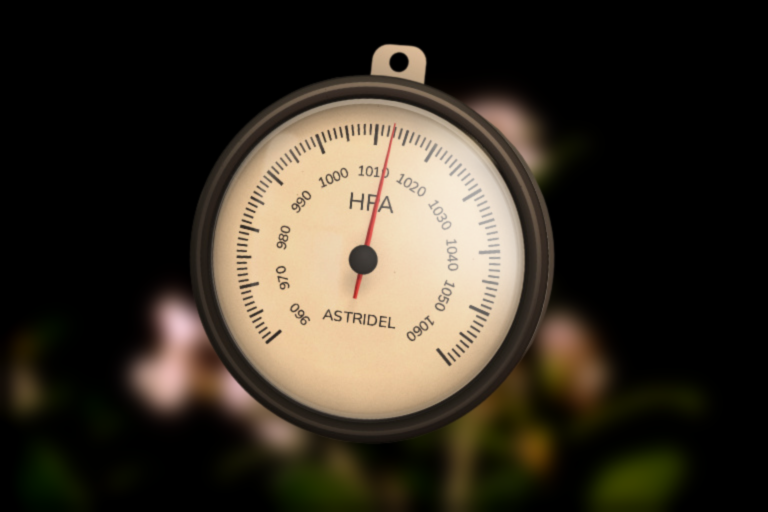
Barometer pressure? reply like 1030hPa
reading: 1013hPa
